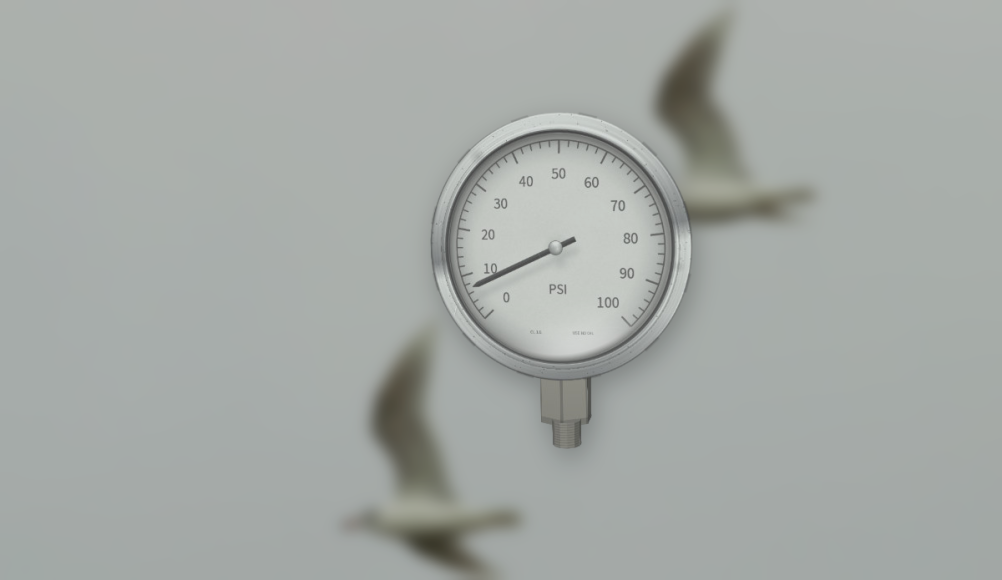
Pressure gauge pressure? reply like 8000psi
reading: 7psi
